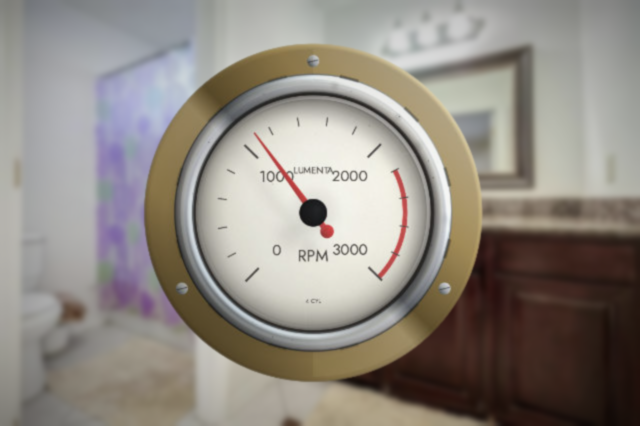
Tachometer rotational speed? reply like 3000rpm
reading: 1100rpm
